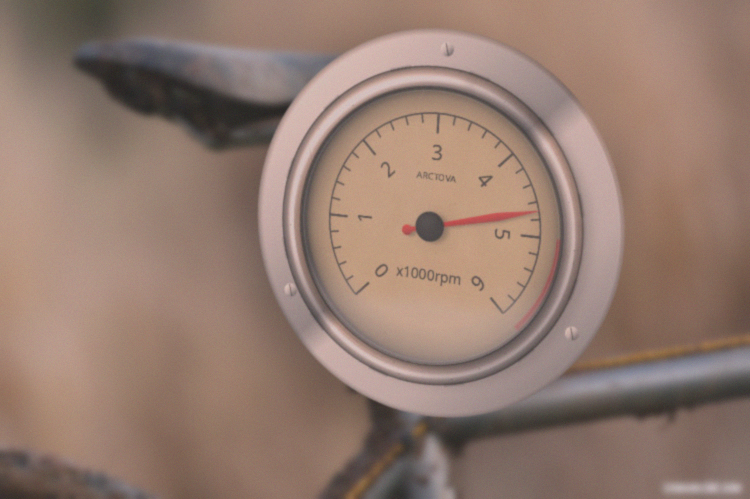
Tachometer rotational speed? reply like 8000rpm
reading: 4700rpm
